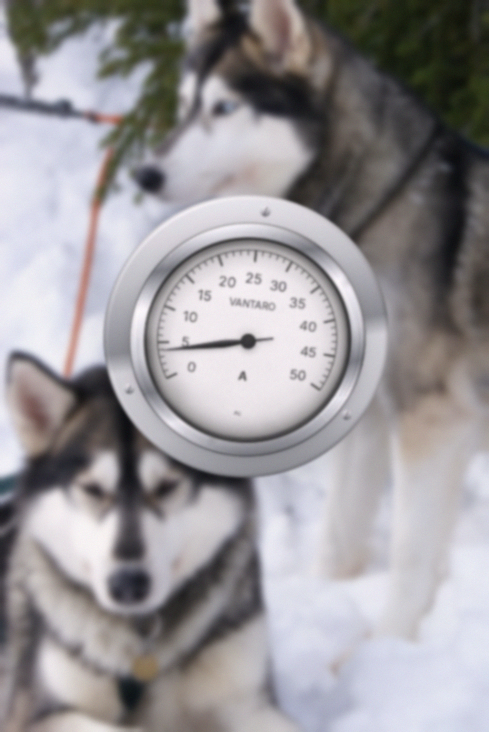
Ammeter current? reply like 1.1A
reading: 4A
